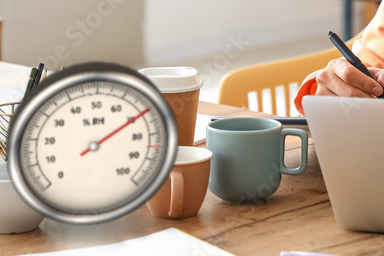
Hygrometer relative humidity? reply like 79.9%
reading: 70%
